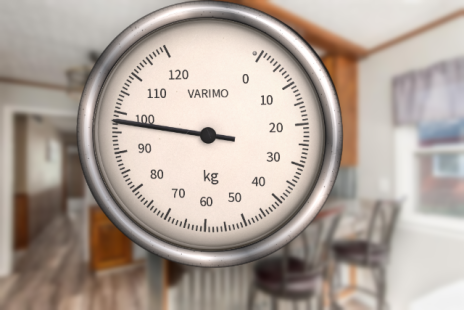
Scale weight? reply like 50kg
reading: 98kg
